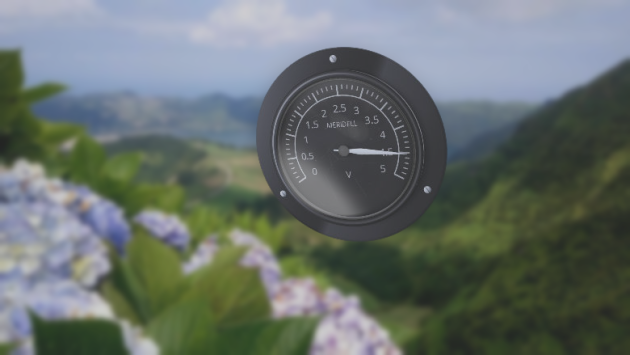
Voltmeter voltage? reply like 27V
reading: 4.5V
